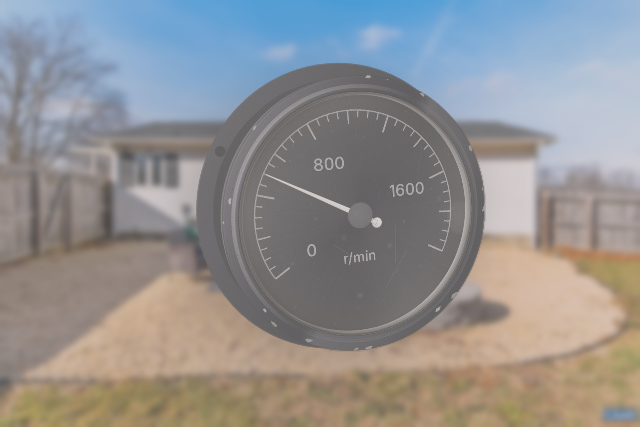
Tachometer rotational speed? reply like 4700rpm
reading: 500rpm
